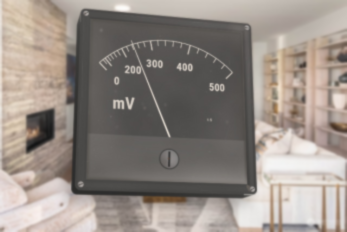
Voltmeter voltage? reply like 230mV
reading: 240mV
